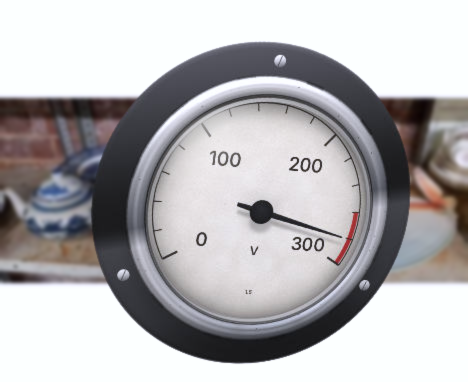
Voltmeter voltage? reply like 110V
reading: 280V
